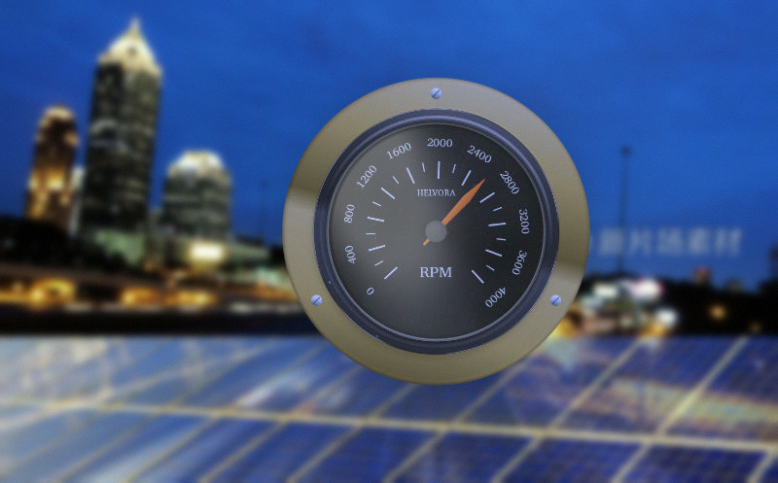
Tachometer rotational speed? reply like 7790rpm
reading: 2600rpm
